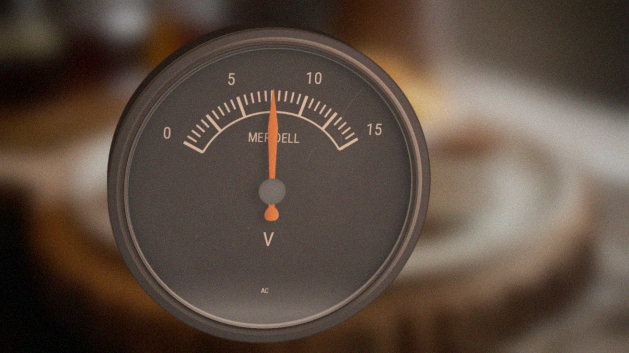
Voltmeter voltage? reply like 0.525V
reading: 7.5V
